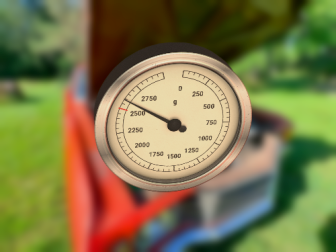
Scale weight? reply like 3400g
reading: 2600g
